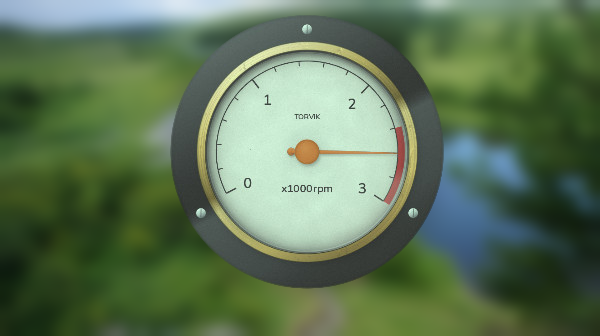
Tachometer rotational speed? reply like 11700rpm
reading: 2600rpm
